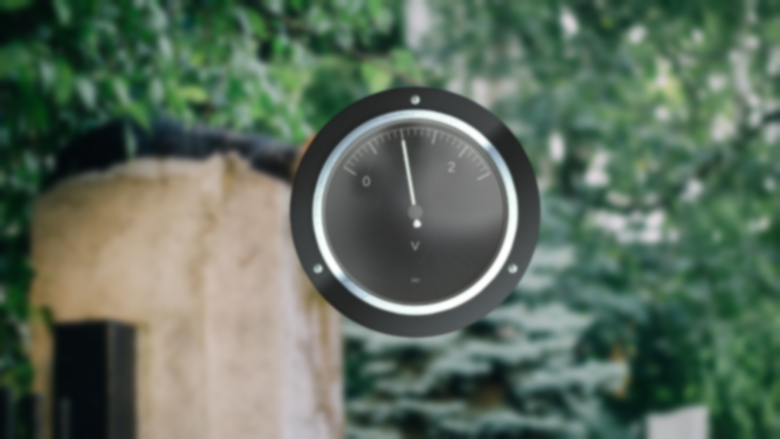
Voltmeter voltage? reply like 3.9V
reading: 1V
